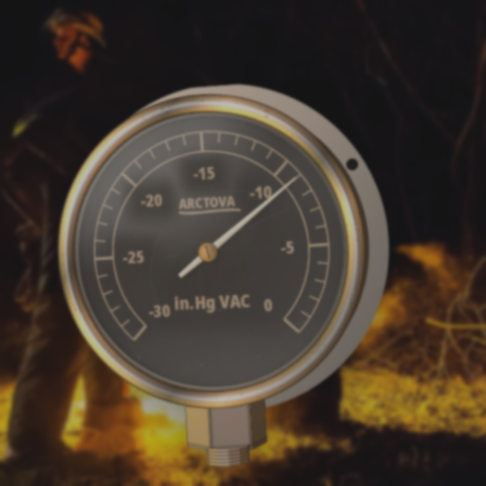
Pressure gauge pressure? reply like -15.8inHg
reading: -9inHg
